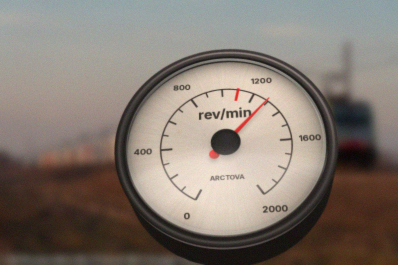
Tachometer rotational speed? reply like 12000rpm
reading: 1300rpm
